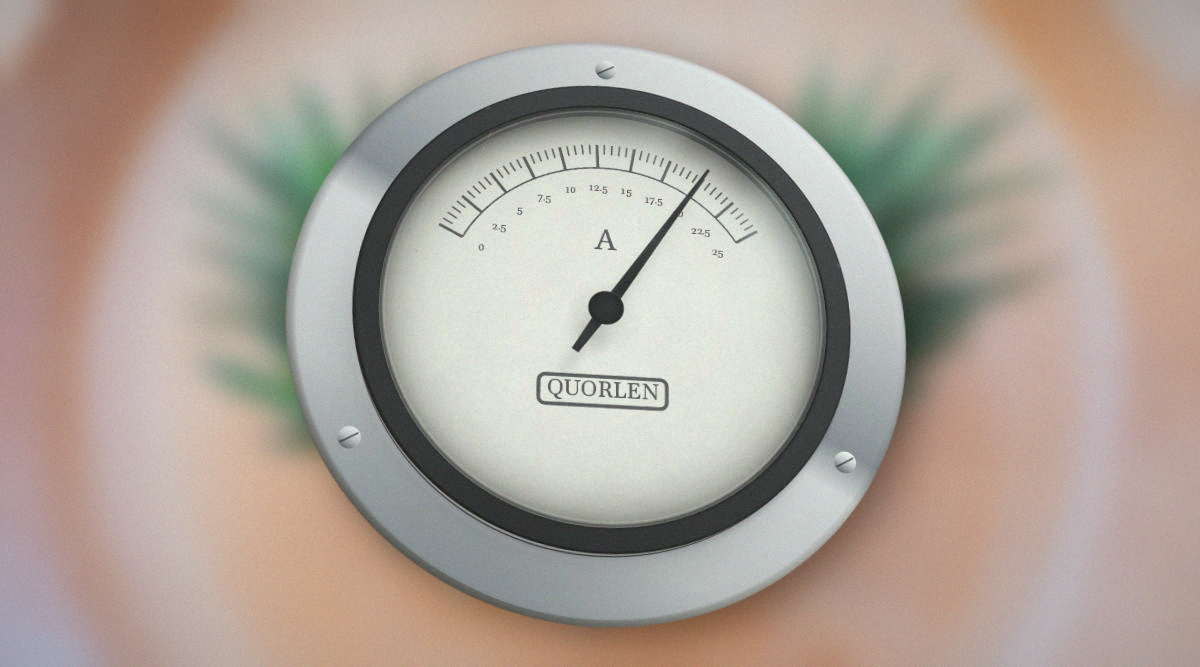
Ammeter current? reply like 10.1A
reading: 20A
